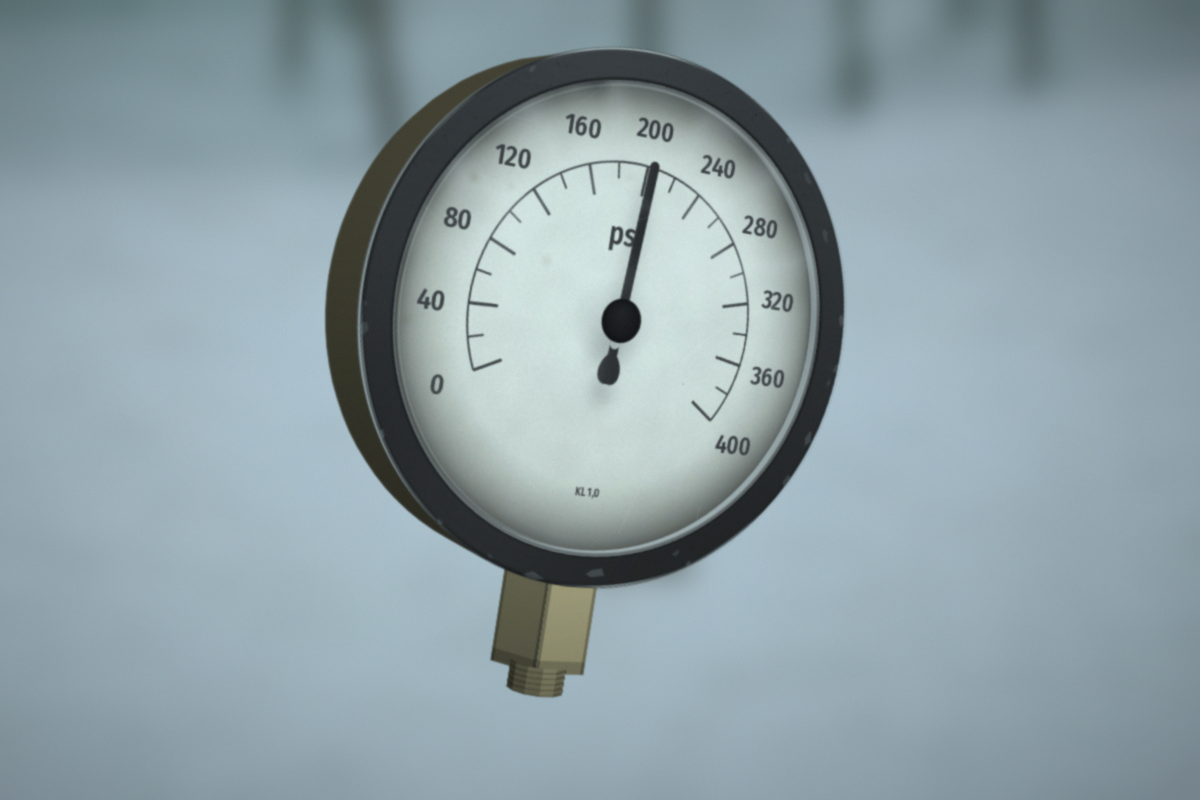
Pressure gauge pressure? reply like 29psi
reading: 200psi
